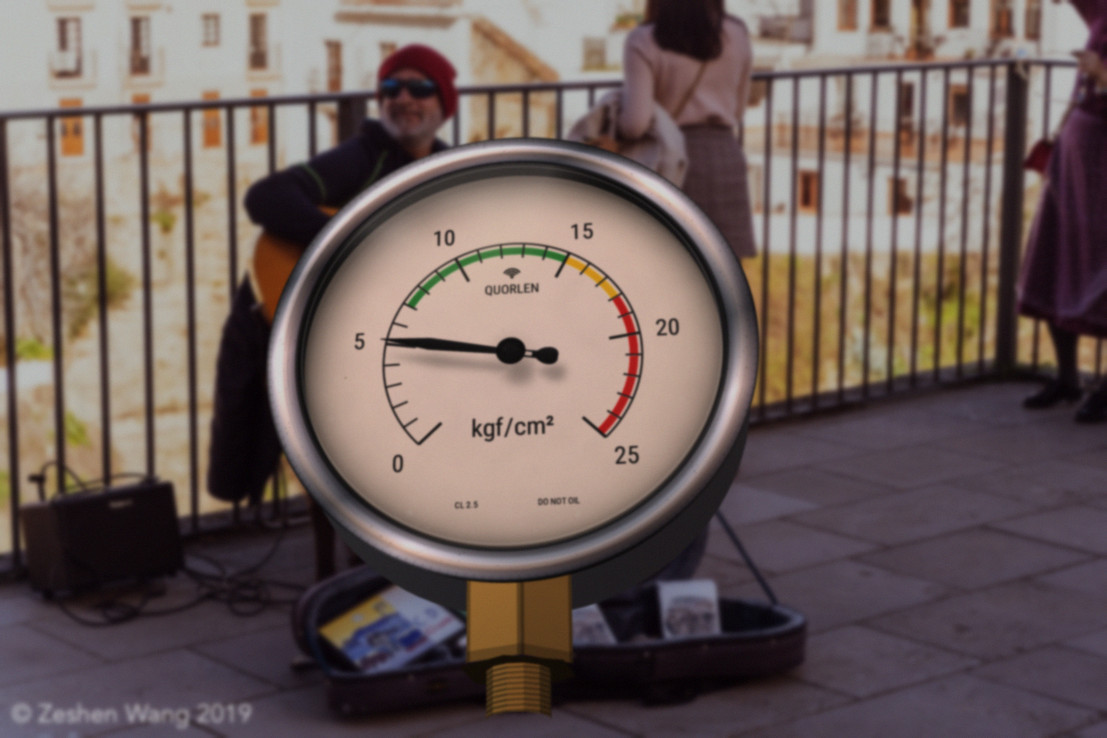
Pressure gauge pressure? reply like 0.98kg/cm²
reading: 5kg/cm²
